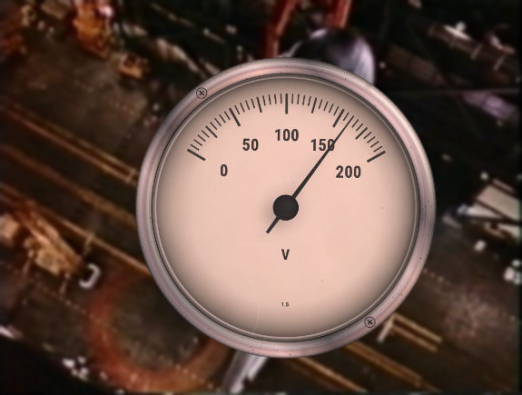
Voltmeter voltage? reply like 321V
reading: 160V
